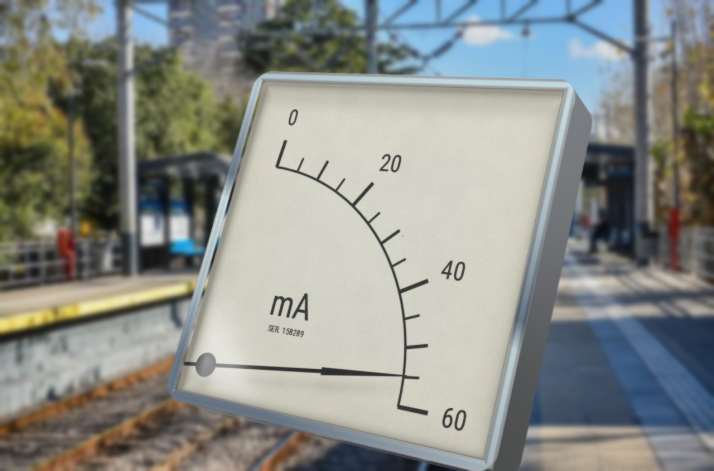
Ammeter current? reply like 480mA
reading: 55mA
